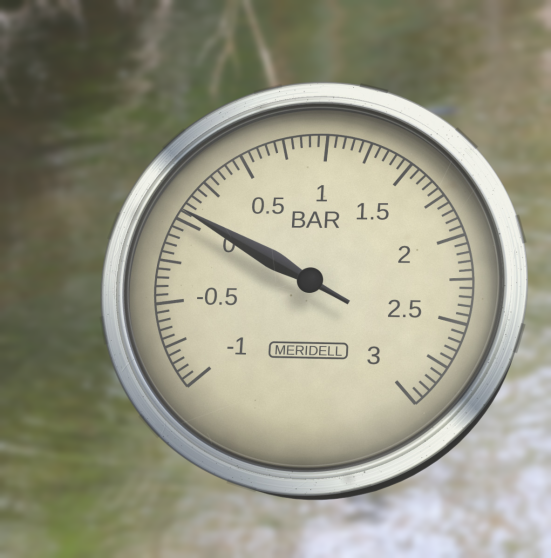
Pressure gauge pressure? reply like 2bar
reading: 0.05bar
